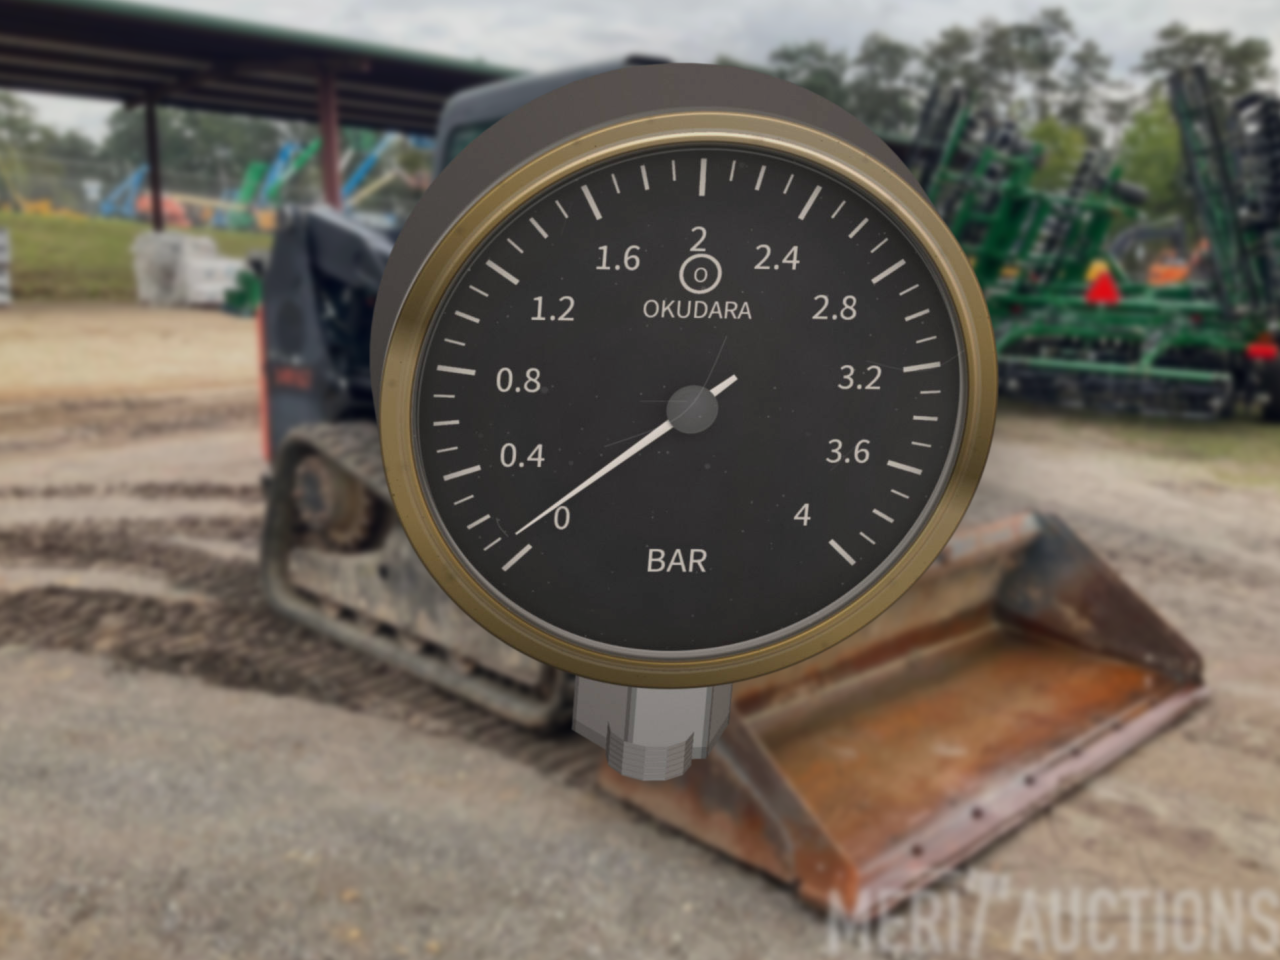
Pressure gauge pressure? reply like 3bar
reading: 0.1bar
